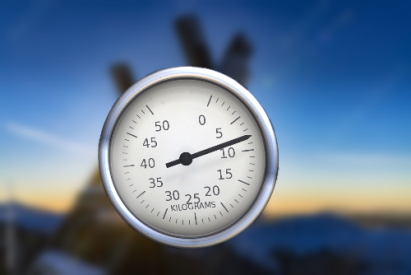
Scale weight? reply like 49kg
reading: 8kg
